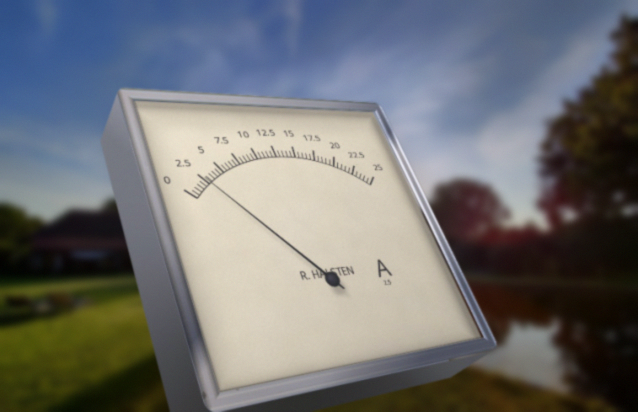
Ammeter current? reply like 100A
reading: 2.5A
